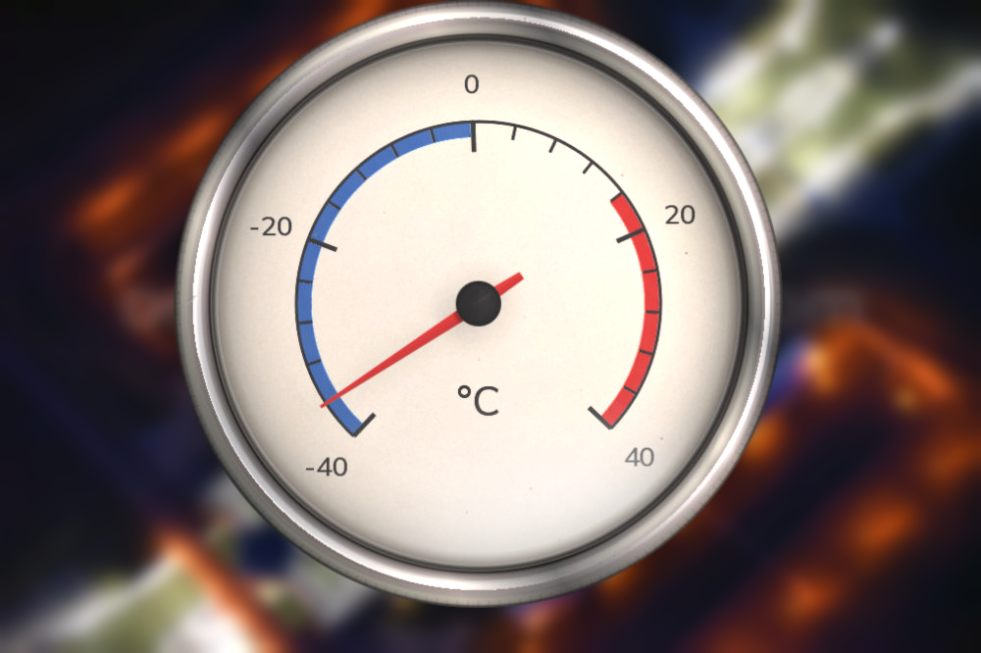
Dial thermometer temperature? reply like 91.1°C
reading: -36°C
